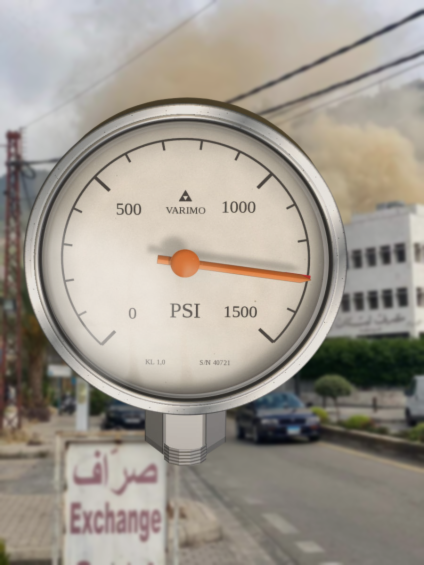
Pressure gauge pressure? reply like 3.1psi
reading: 1300psi
